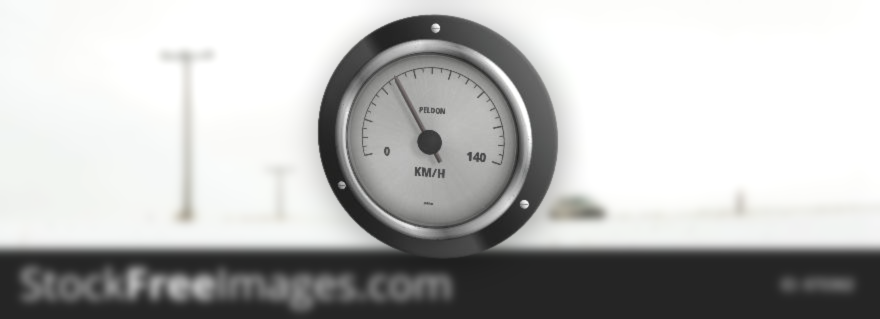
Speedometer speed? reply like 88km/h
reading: 50km/h
